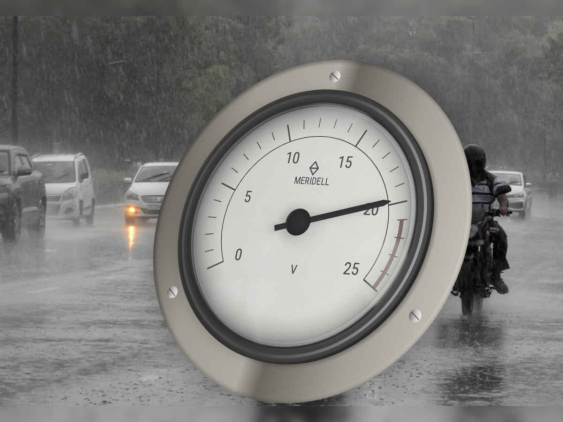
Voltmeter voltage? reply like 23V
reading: 20V
